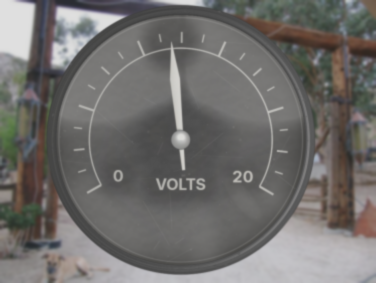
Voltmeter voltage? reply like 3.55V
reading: 9.5V
